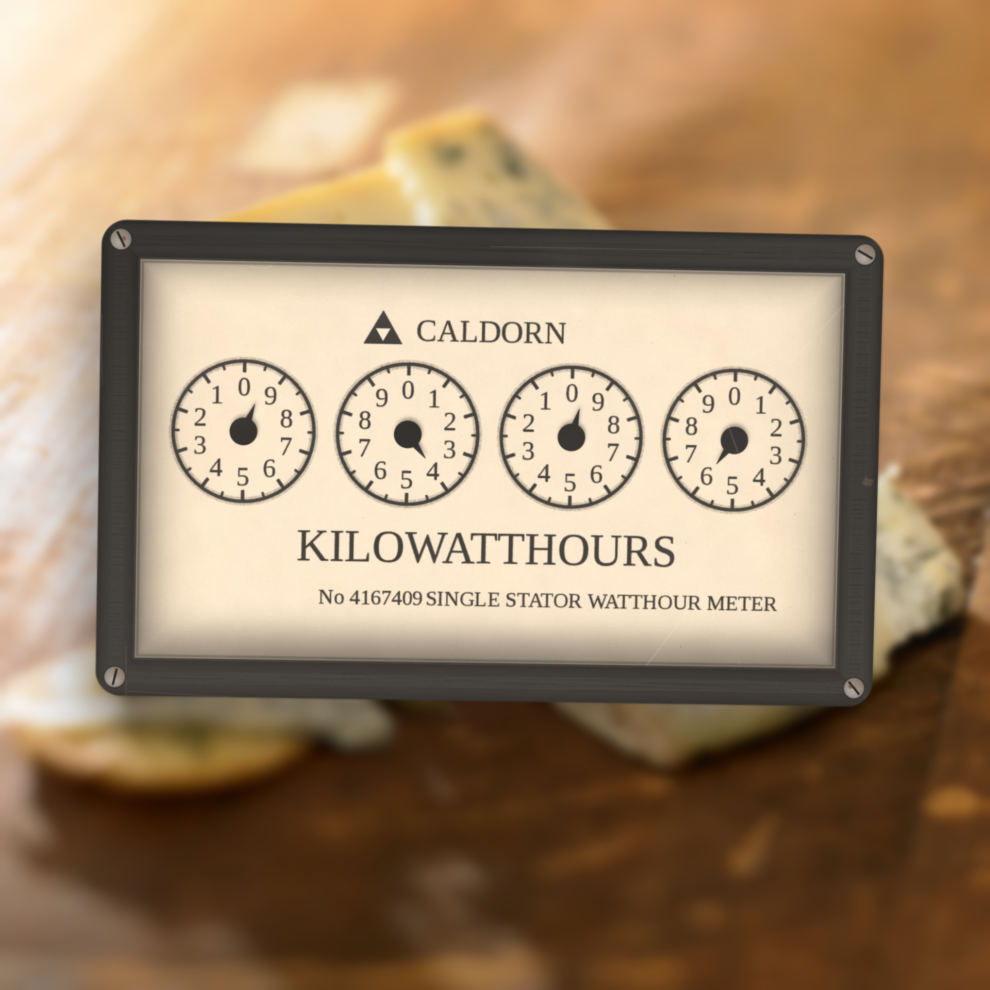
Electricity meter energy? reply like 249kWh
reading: 9396kWh
